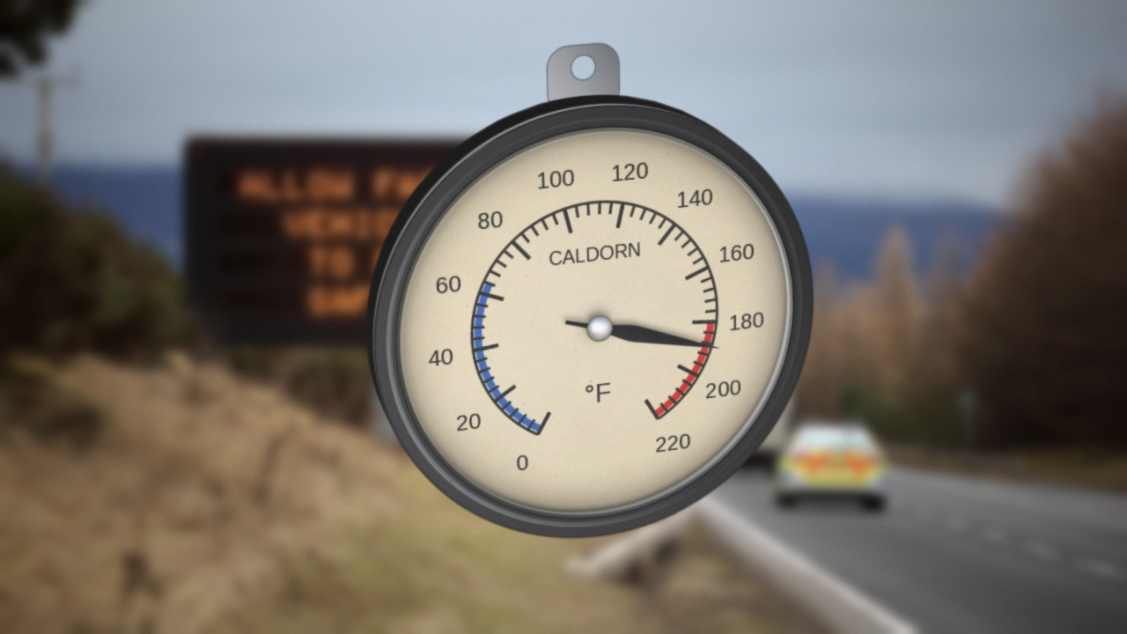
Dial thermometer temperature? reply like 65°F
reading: 188°F
